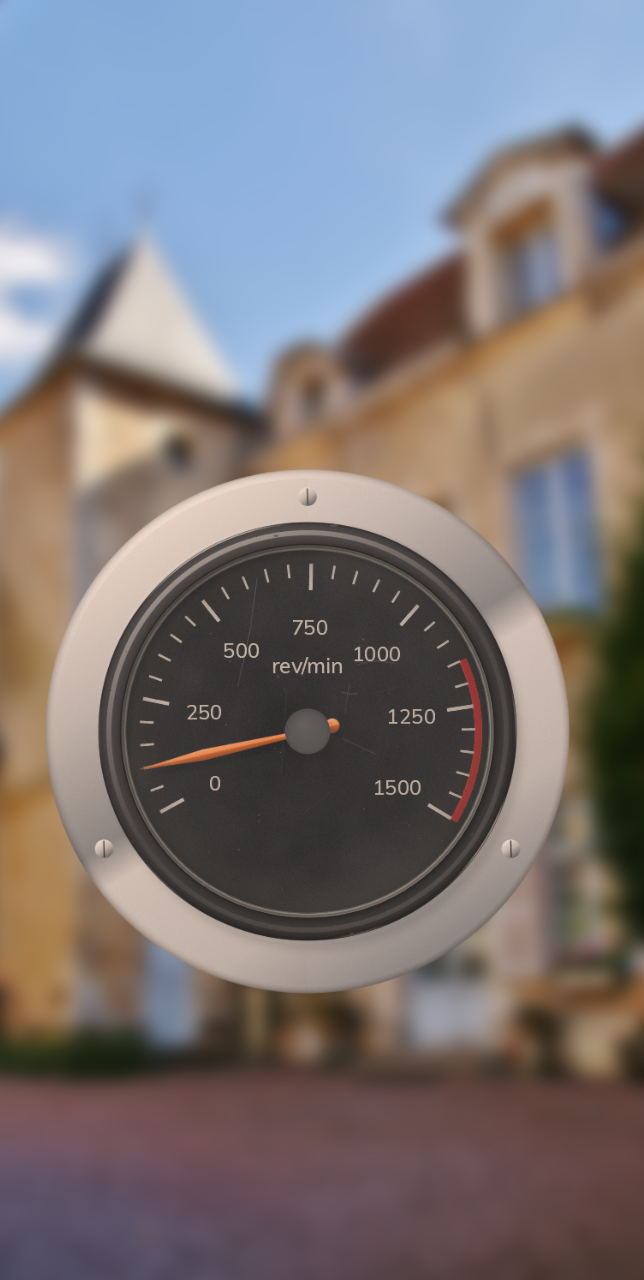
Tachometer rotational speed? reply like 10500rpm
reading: 100rpm
